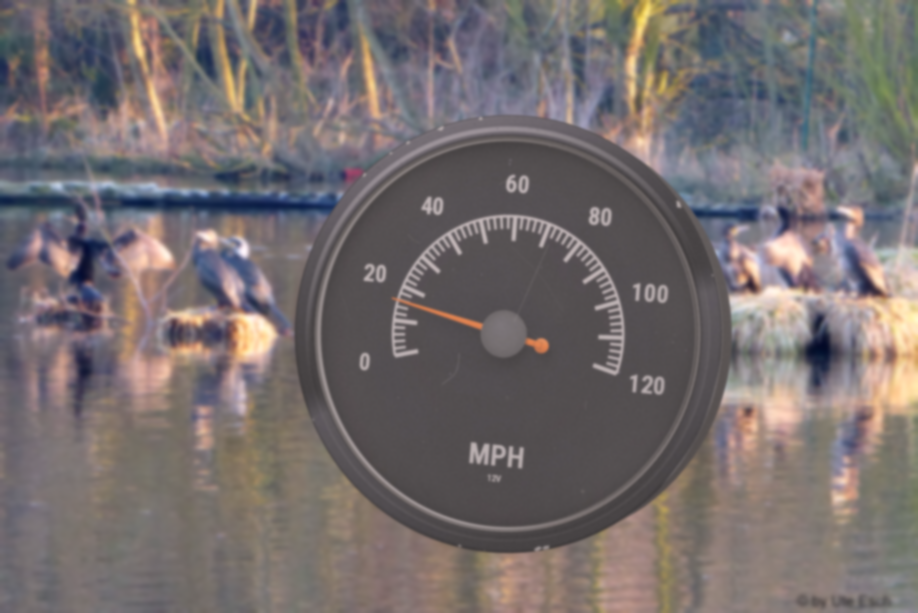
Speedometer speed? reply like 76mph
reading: 16mph
